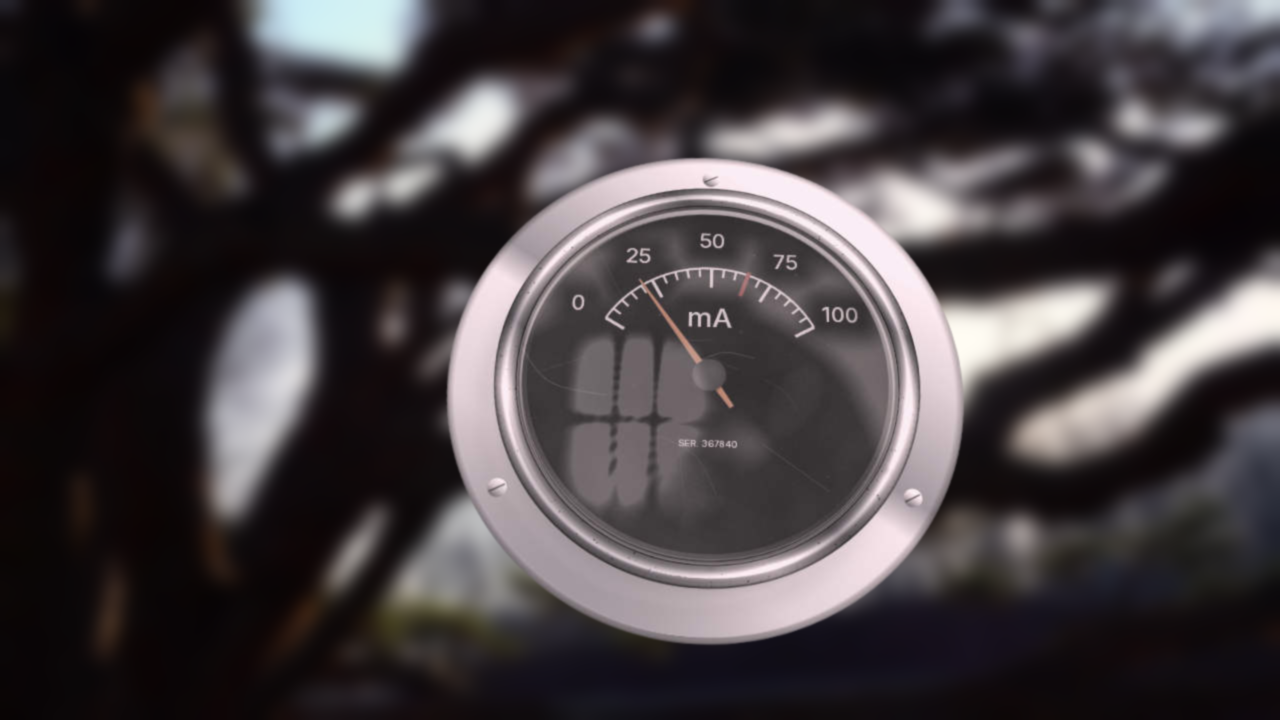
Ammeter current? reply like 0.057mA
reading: 20mA
